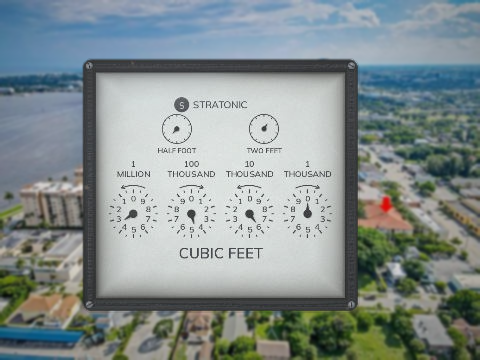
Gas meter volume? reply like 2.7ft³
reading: 346000ft³
